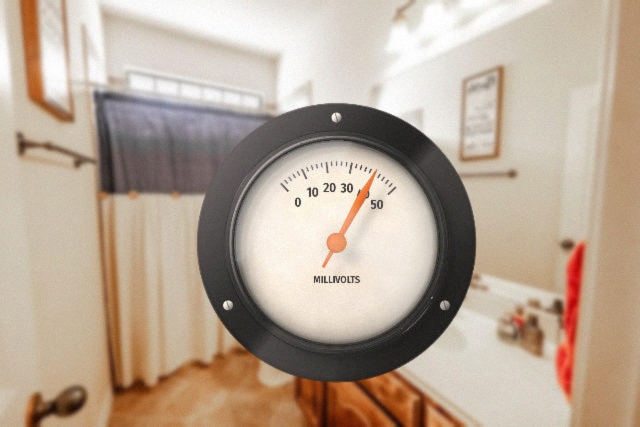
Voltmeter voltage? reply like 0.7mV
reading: 40mV
